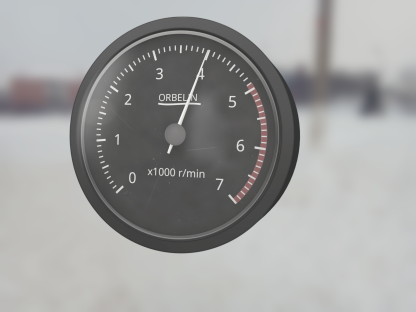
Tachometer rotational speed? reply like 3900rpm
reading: 4000rpm
